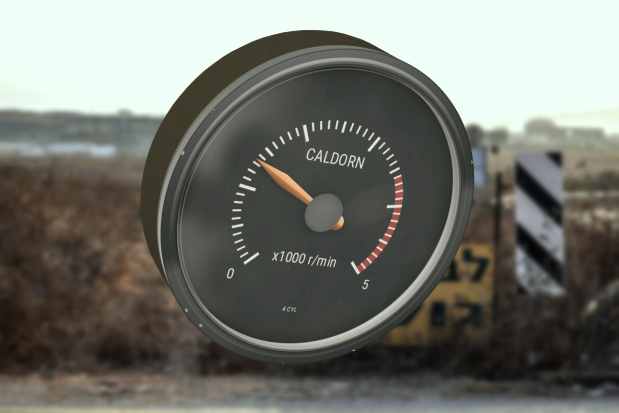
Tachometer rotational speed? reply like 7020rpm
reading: 1350rpm
